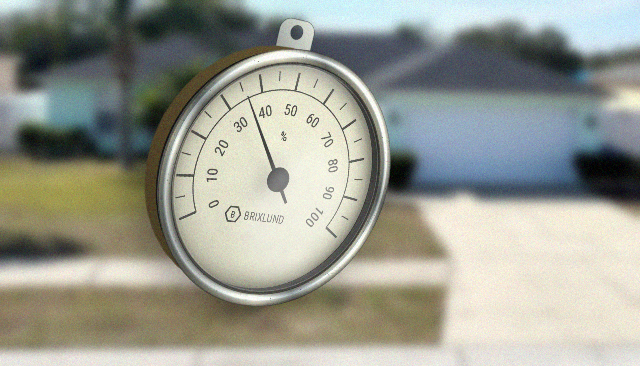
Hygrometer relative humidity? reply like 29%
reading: 35%
